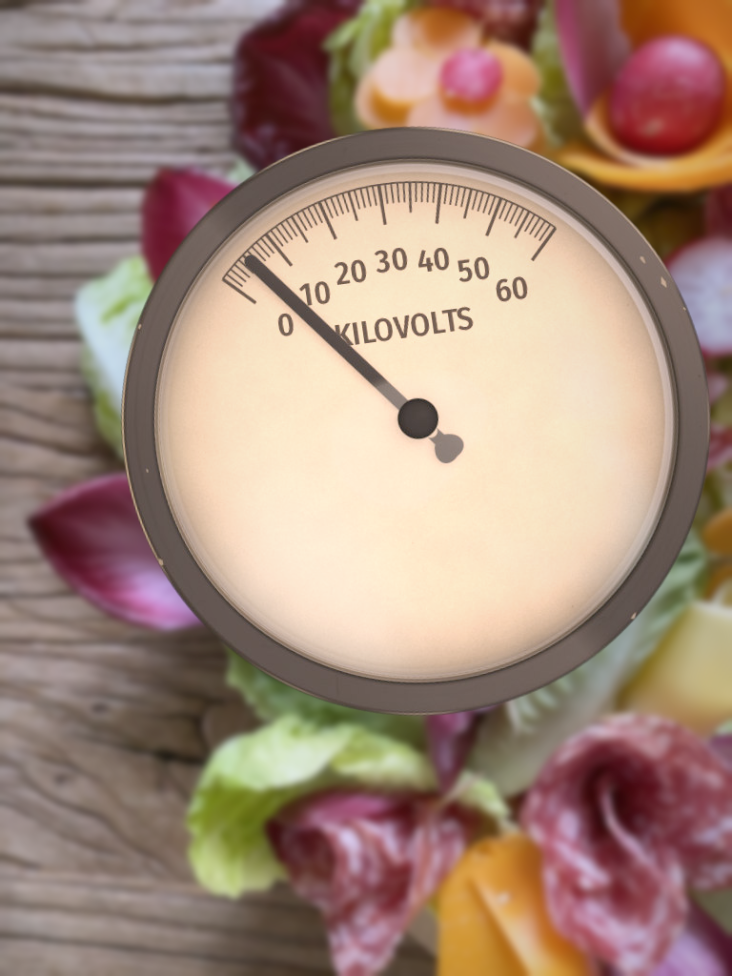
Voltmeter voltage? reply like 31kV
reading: 5kV
